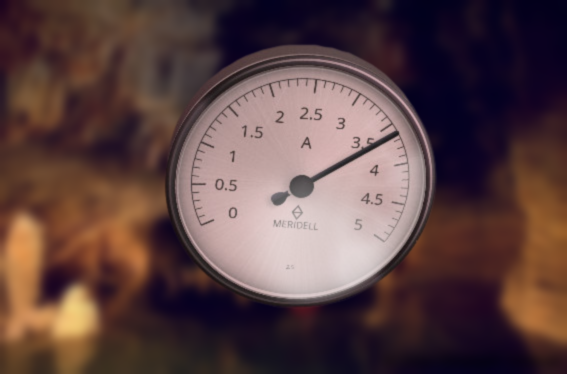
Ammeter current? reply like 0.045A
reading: 3.6A
